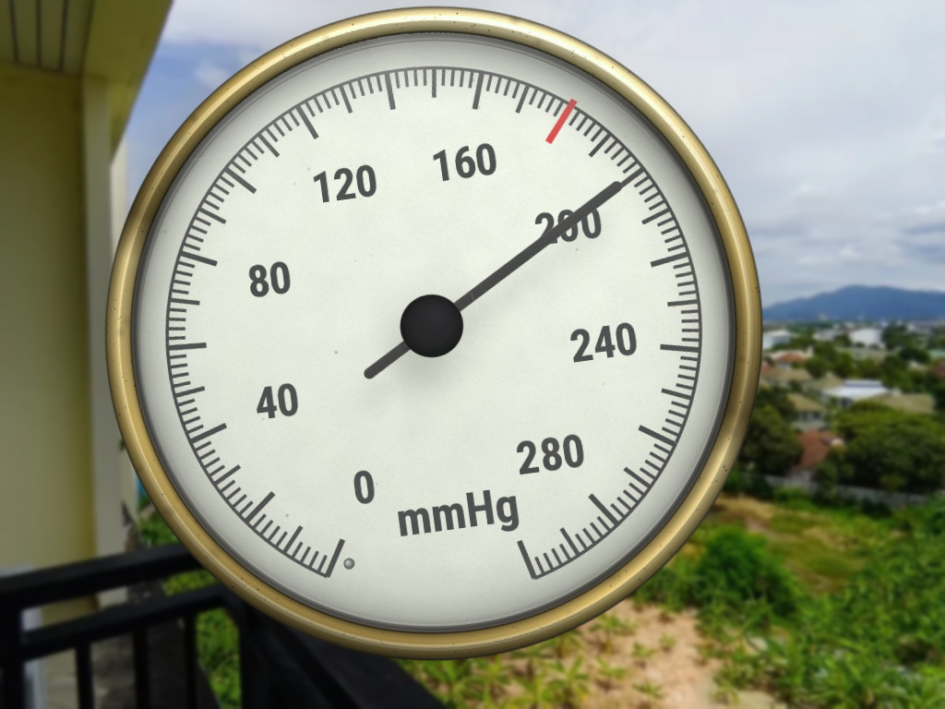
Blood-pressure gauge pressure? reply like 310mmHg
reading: 200mmHg
